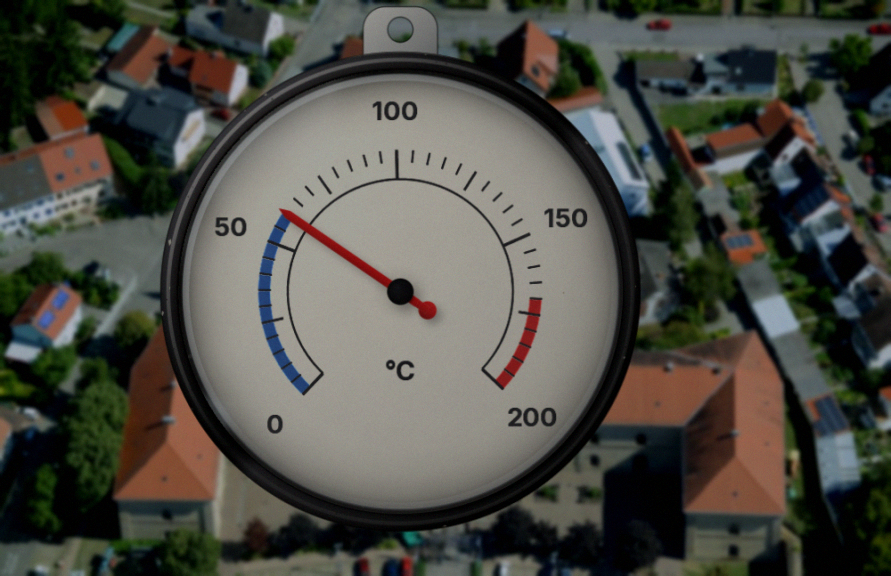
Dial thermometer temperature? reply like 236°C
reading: 60°C
